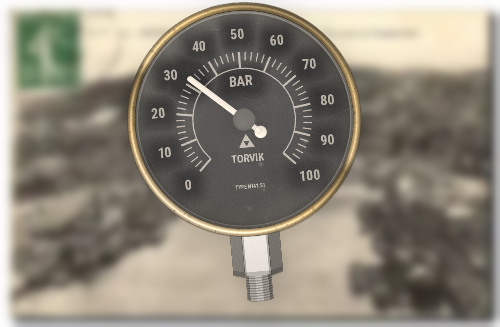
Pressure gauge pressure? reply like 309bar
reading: 32bar
